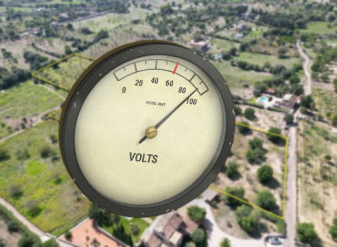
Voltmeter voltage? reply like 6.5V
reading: 90V
